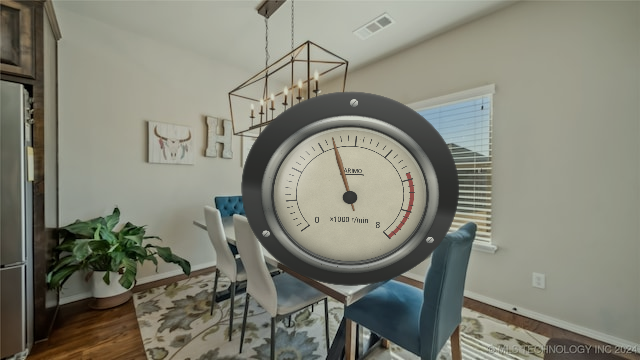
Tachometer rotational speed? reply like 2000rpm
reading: 3400rpm
